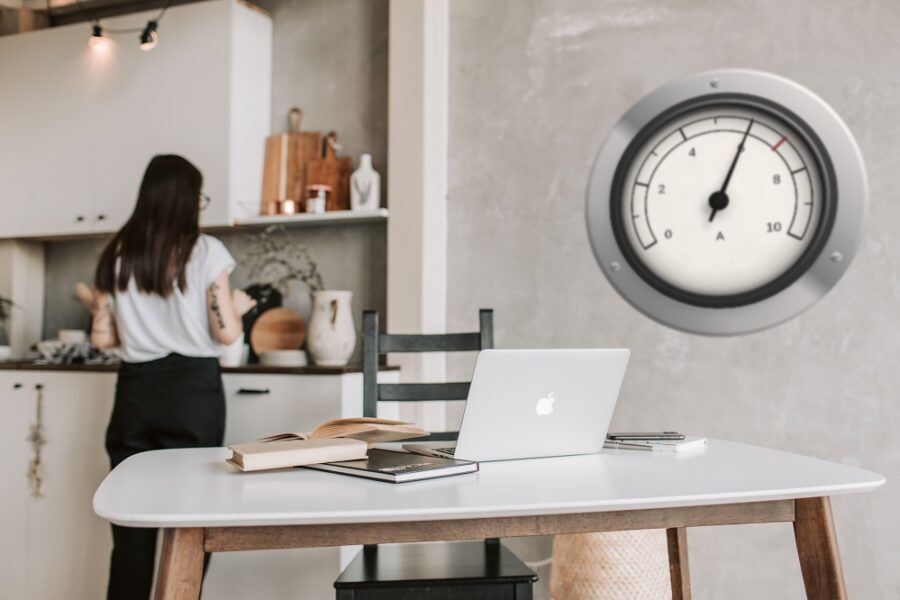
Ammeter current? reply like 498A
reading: 6A
